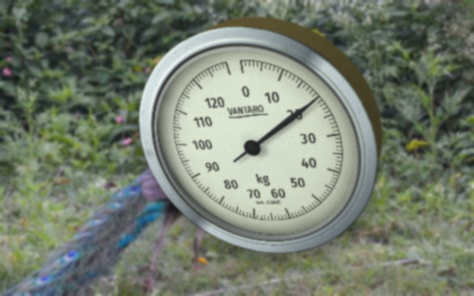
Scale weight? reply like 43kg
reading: 20kg
